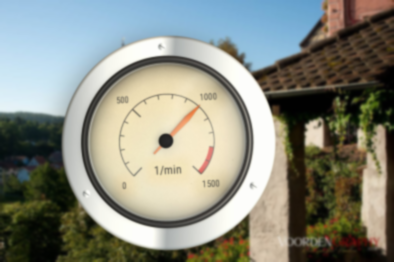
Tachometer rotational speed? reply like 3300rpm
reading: 1000rpm
